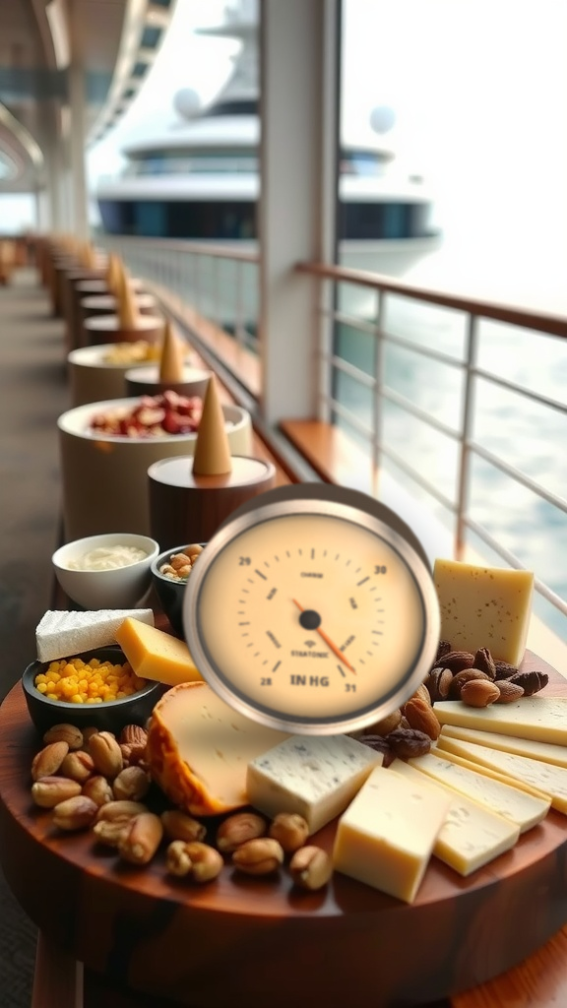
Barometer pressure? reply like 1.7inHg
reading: 30.9inHg
